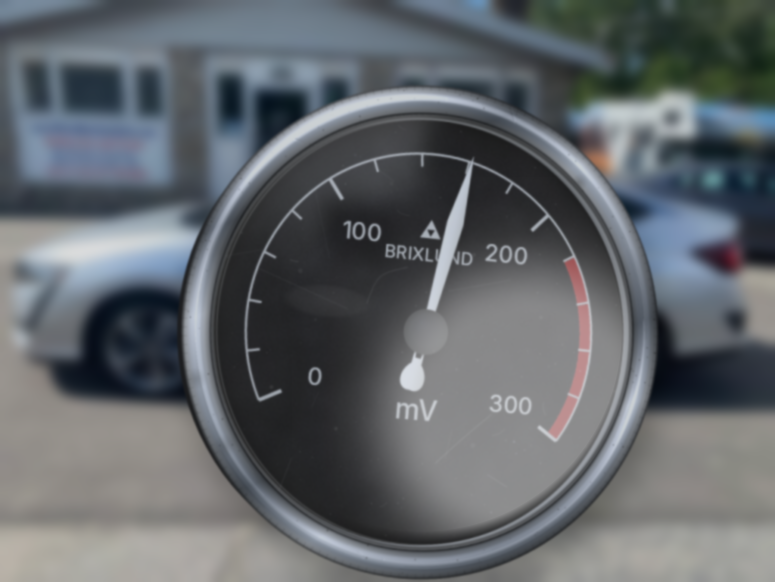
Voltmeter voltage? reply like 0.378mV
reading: 160mV
